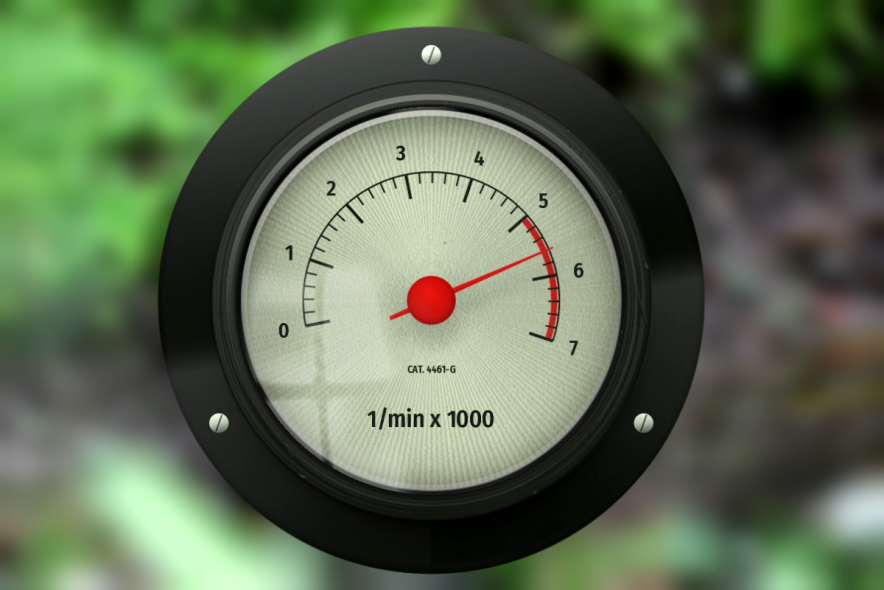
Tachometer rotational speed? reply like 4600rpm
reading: 5600rpm
